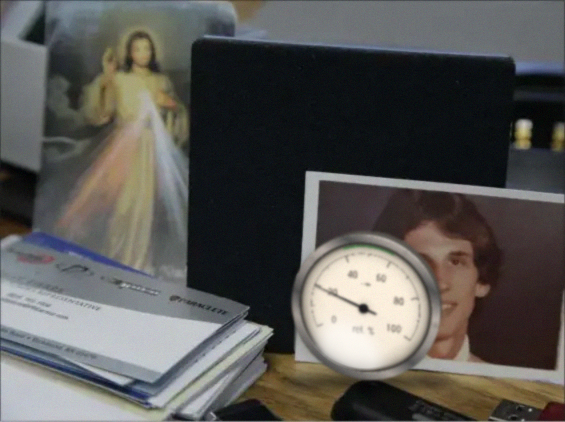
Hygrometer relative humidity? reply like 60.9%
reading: 20%
